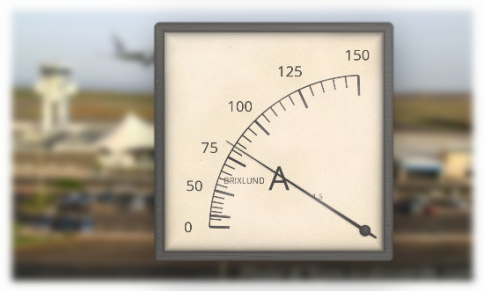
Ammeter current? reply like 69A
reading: 82.5A
